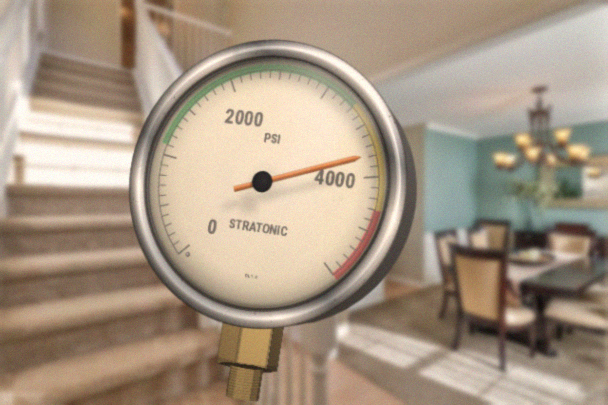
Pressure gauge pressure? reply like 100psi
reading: 3800psi
